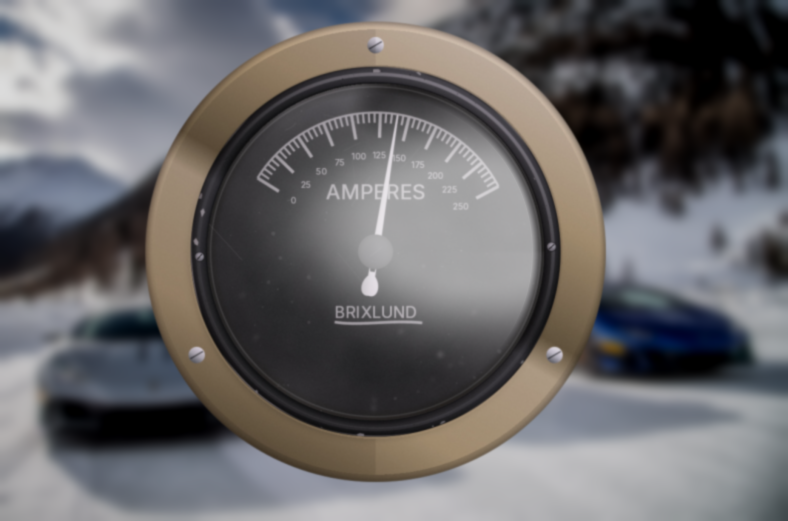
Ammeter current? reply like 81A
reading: 140A
